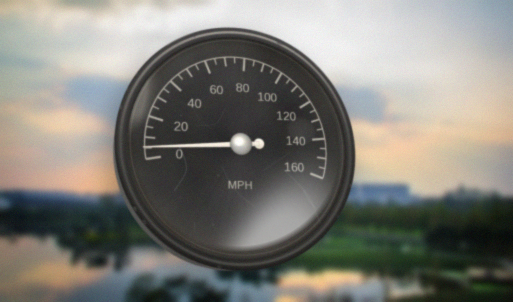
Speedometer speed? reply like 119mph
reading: 5mph
